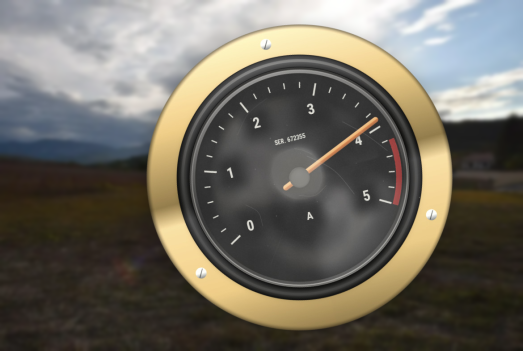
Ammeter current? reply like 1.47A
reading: 3.9A
